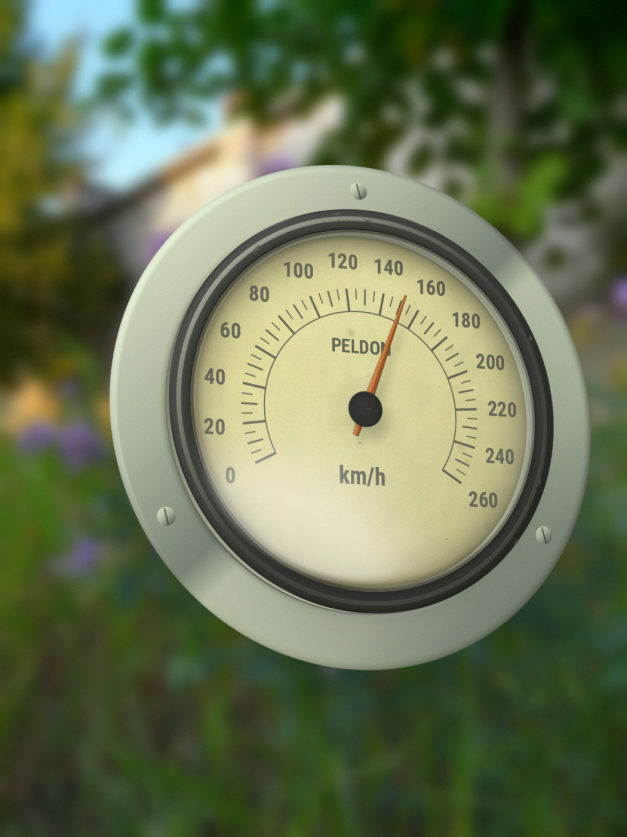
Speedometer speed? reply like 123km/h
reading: 150km/h
